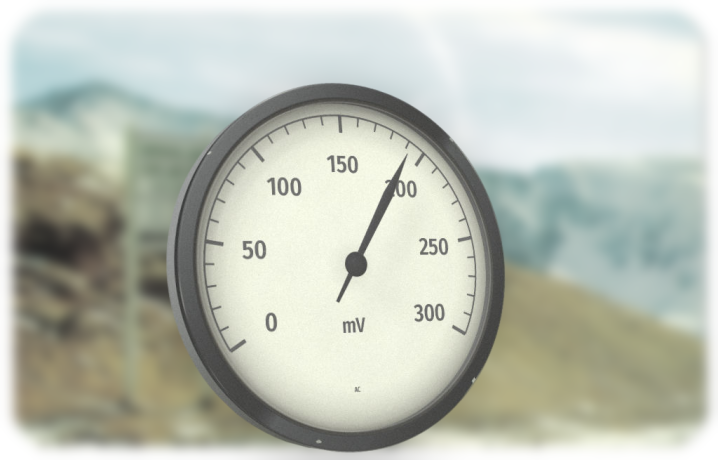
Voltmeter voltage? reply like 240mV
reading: 190mV
